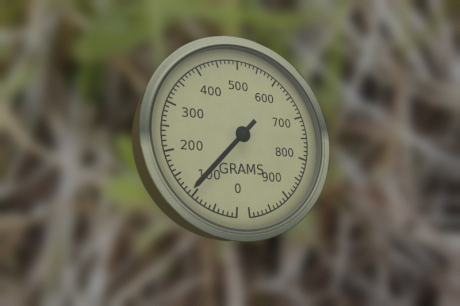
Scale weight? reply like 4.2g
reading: 110g
